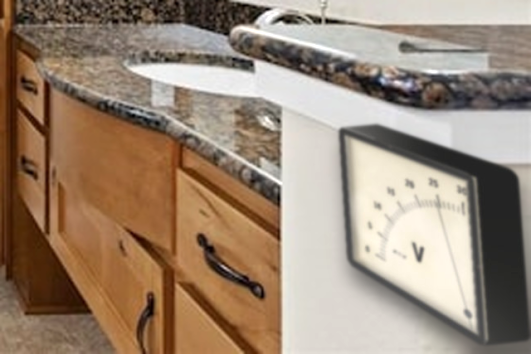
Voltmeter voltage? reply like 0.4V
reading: 25V
